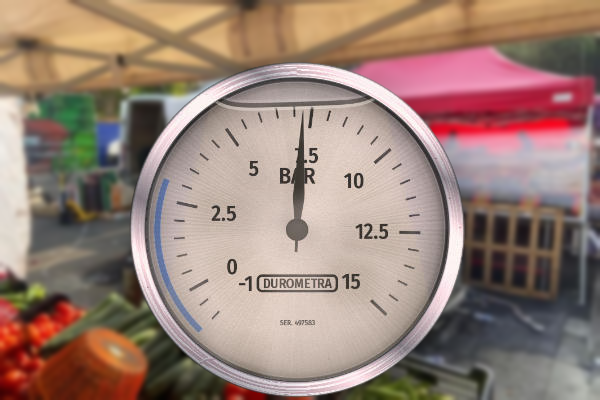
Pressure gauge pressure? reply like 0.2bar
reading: 7.25bar
